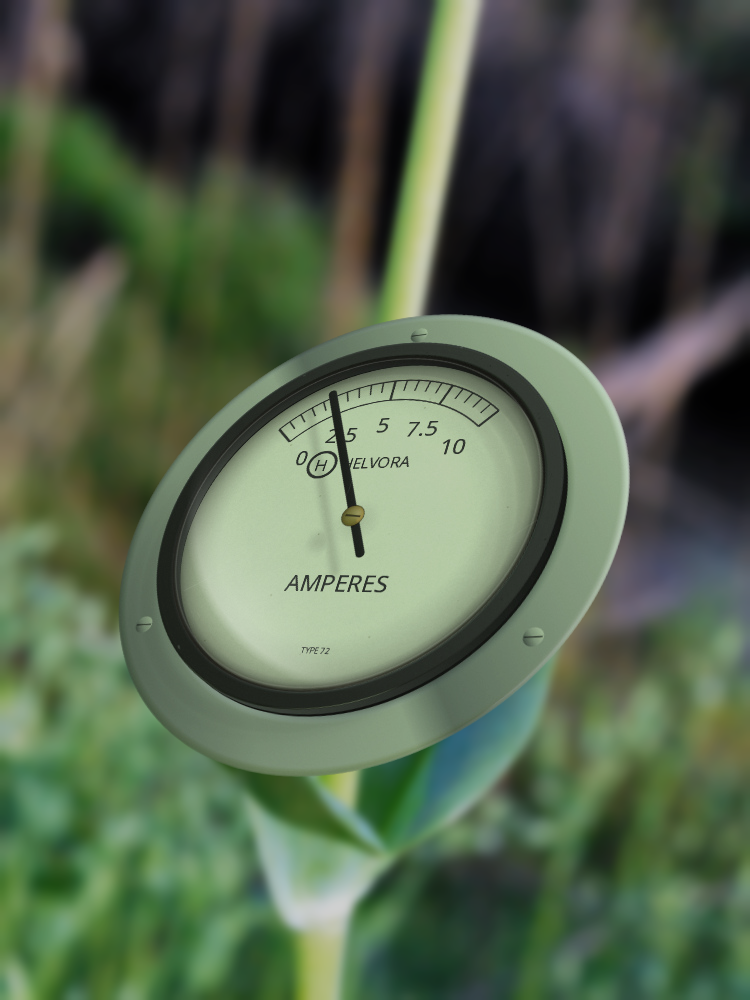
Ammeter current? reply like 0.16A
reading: 2.5A
